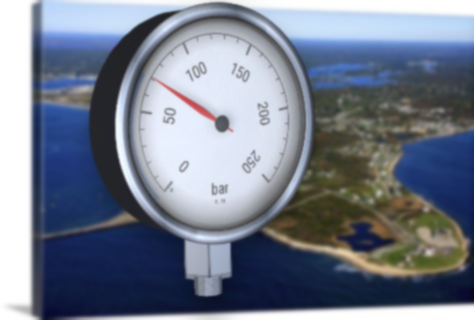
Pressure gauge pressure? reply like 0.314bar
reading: 70bar
